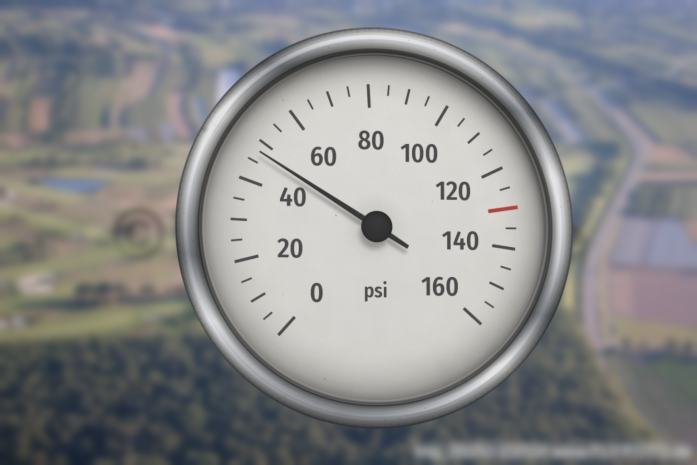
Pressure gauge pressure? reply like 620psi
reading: 47.5psi
